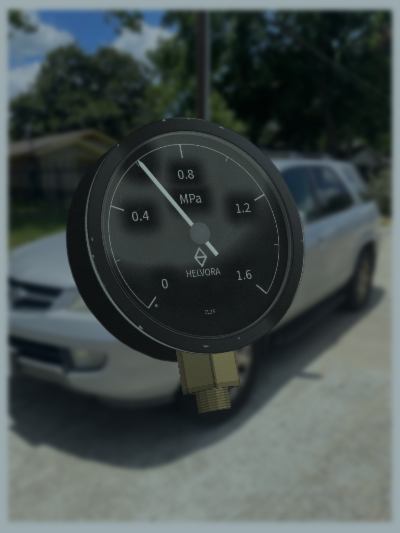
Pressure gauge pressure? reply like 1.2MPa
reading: 0.6MPa
